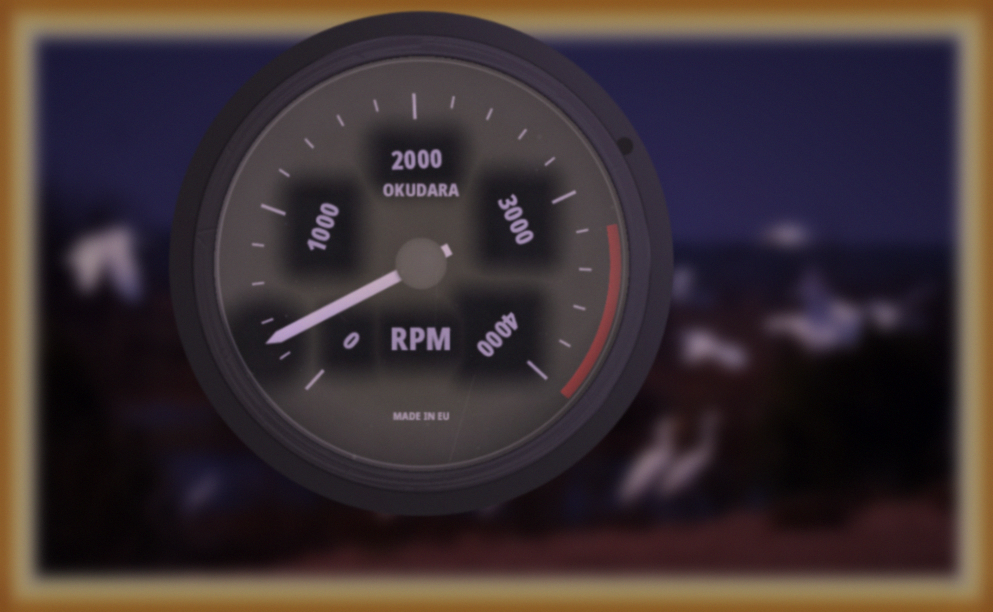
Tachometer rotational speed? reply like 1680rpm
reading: 300rpm
